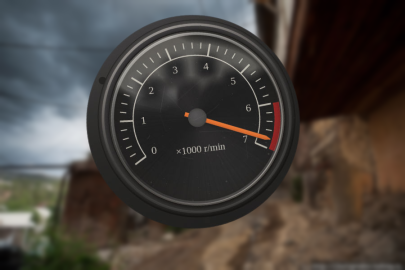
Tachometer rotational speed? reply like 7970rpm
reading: 6800rpm
